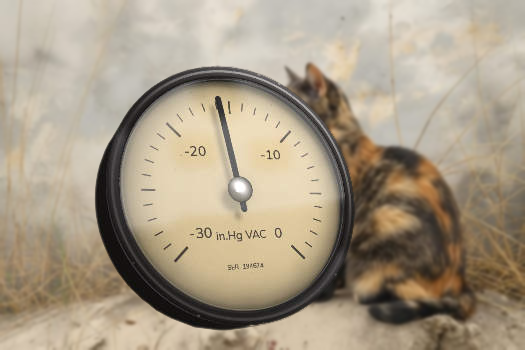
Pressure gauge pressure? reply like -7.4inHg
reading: -16inHg
